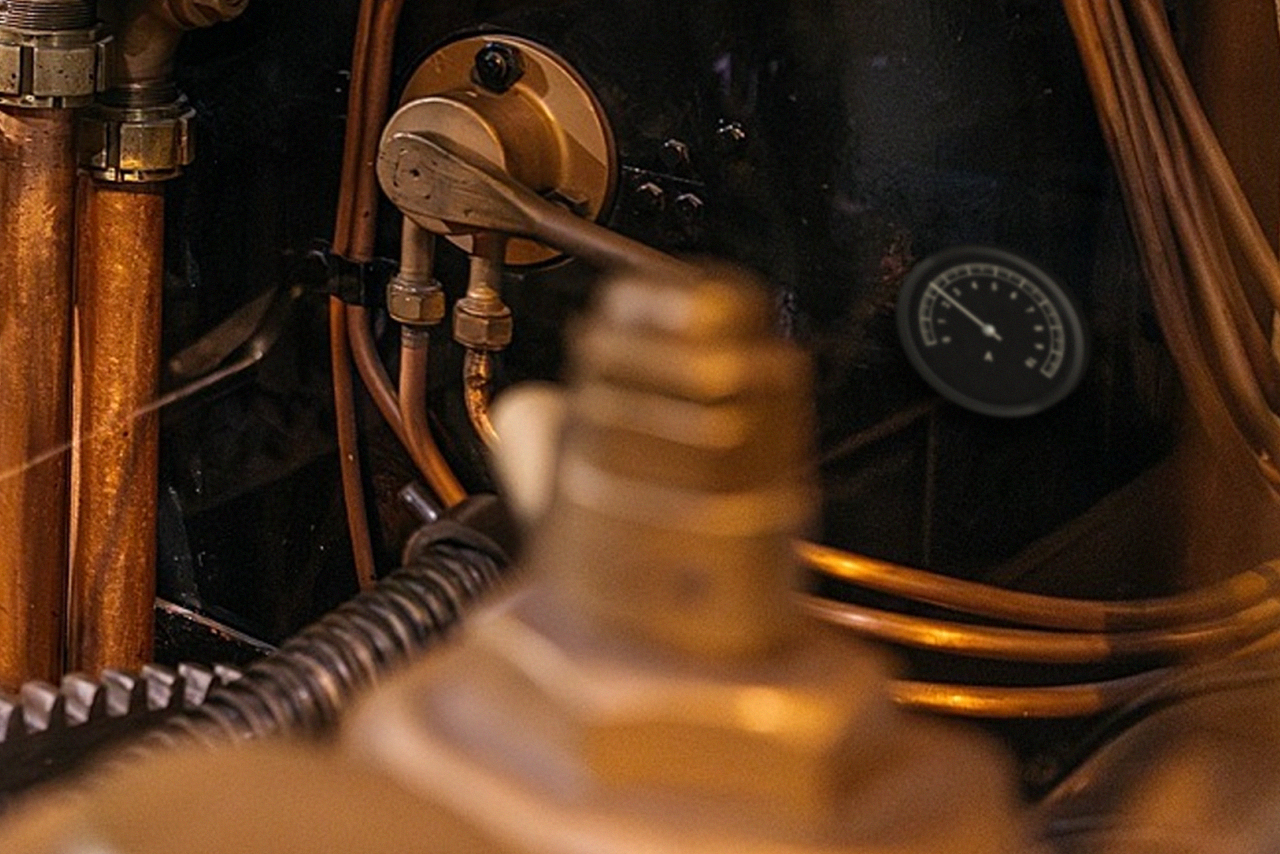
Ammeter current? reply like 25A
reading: 2.5A
